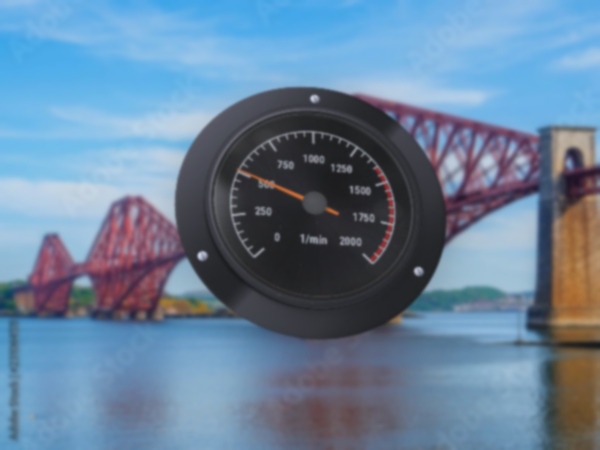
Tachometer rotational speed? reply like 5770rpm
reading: 500rpm
